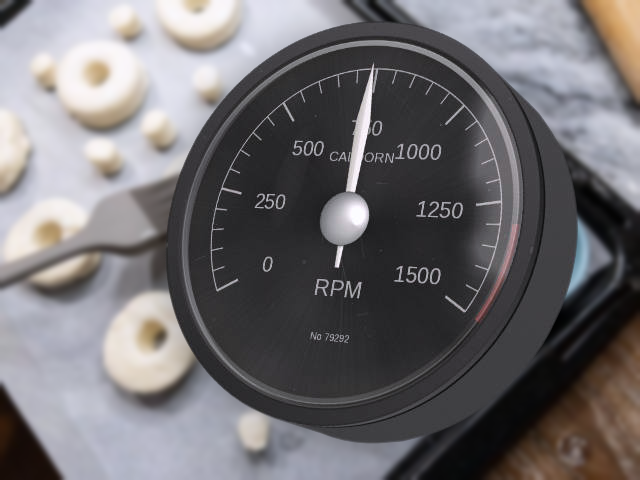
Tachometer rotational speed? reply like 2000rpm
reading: 750rpm
